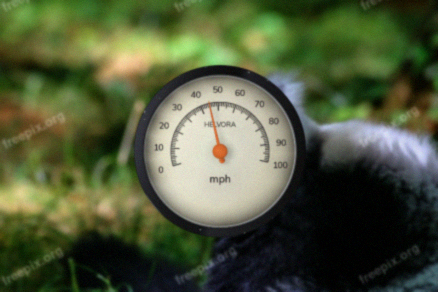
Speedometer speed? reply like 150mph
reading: 45mph
